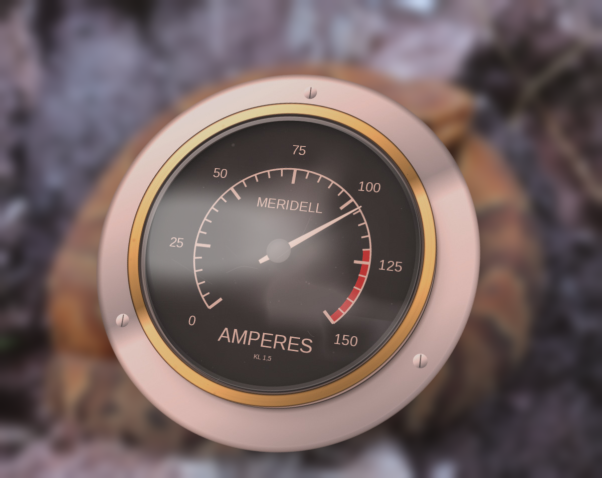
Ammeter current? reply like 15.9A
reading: 105A
